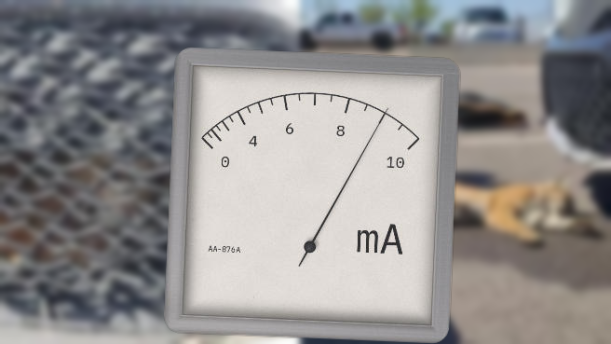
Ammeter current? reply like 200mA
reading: 9mA
